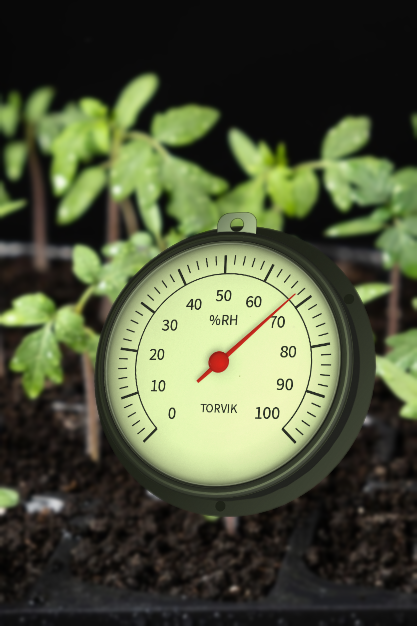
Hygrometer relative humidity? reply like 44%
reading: 68%
